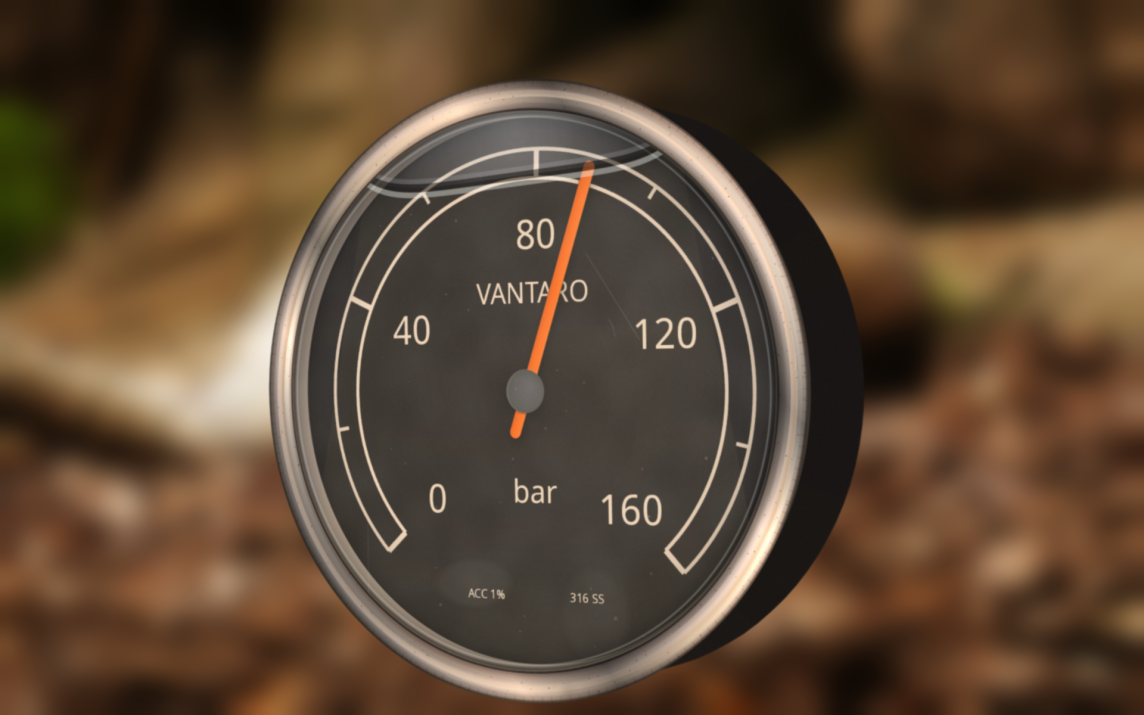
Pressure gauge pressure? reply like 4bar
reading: 90bar
